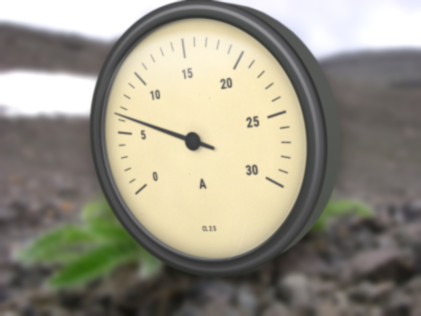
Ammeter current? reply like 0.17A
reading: 6.5A
